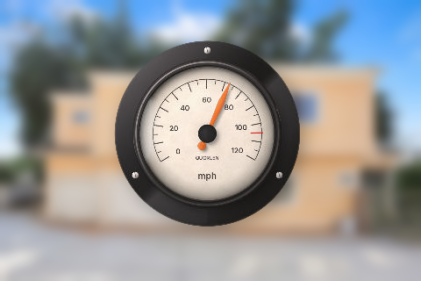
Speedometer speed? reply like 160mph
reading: 72.5mph
